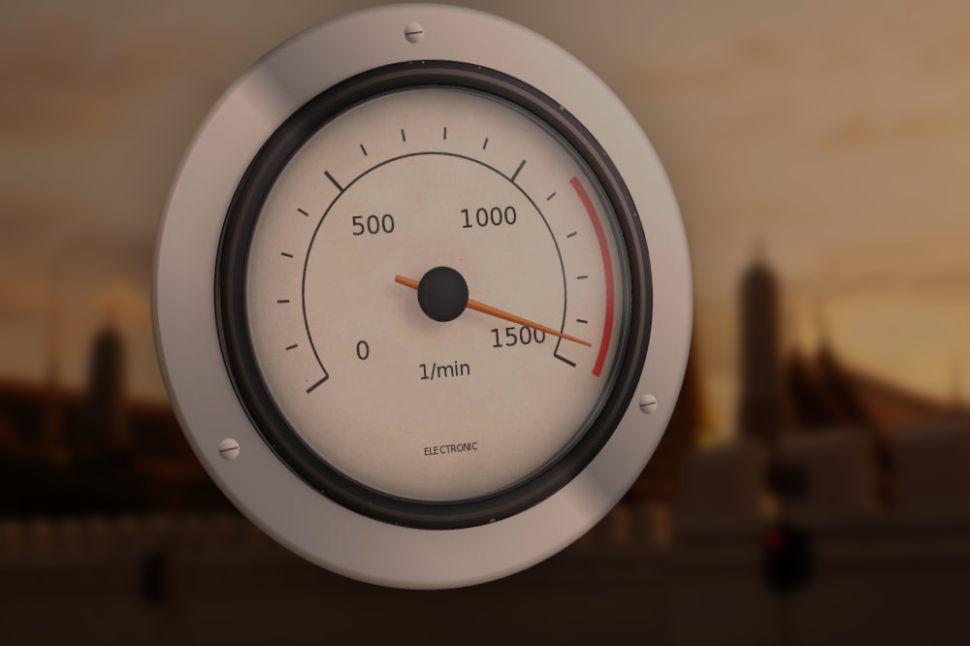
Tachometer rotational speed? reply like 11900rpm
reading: 1450rpm
